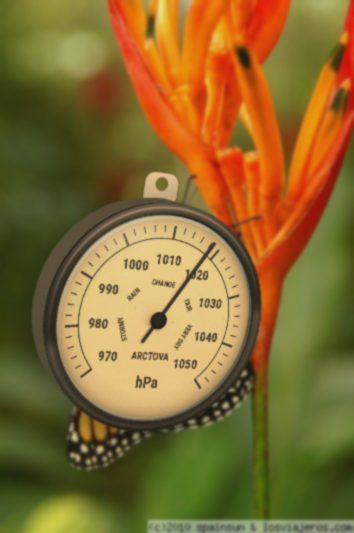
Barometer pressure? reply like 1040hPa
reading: 1018hPa
